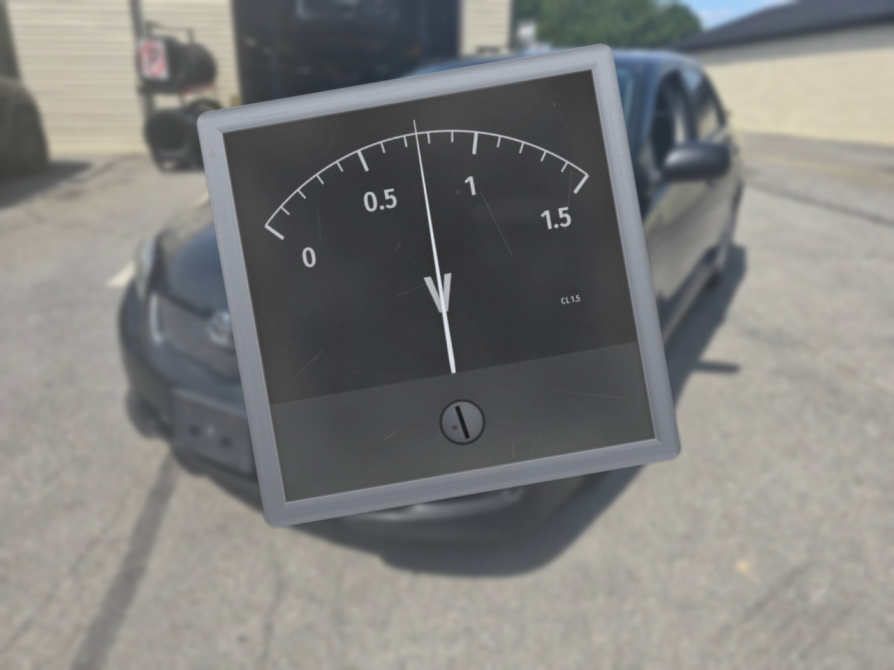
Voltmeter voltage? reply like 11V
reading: 0.75V
